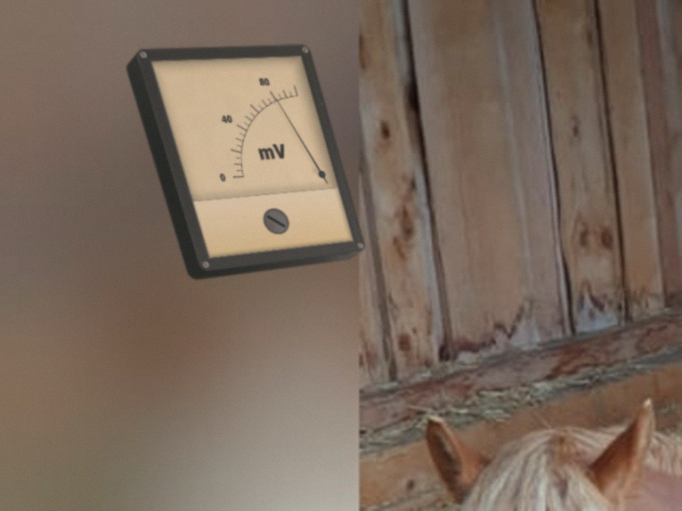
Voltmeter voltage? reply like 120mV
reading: 80mV
